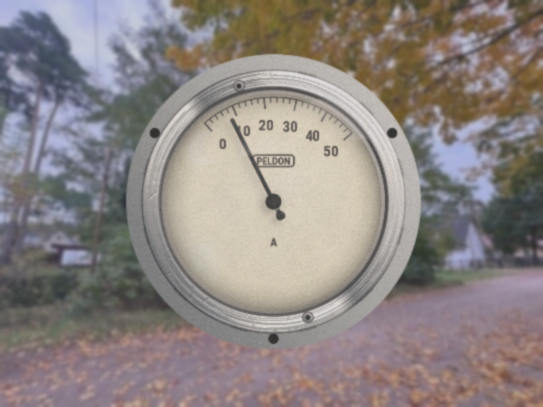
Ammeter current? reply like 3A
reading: 8A
